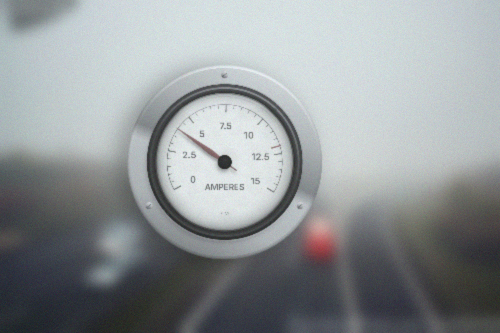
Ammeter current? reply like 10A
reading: 4A
